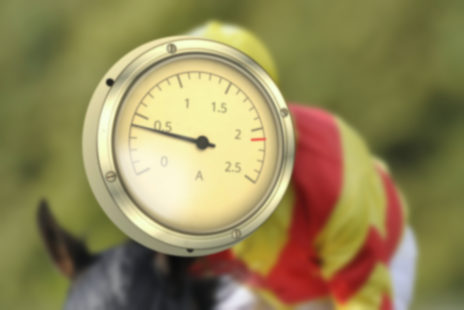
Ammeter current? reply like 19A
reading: 0.4A
